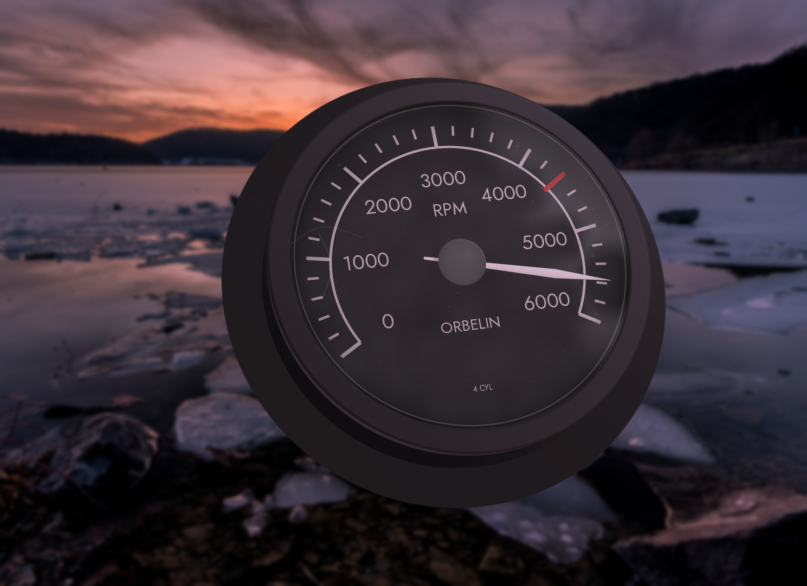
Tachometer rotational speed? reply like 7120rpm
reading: 5600rpm
